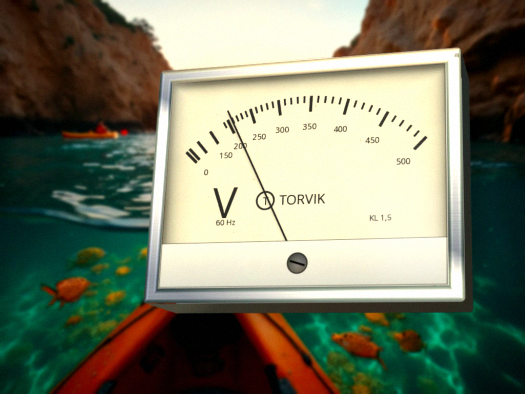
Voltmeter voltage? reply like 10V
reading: 210V
